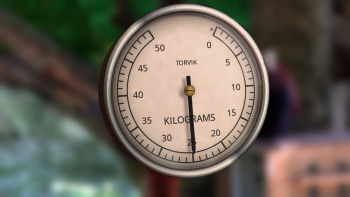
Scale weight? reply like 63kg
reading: 25kg
